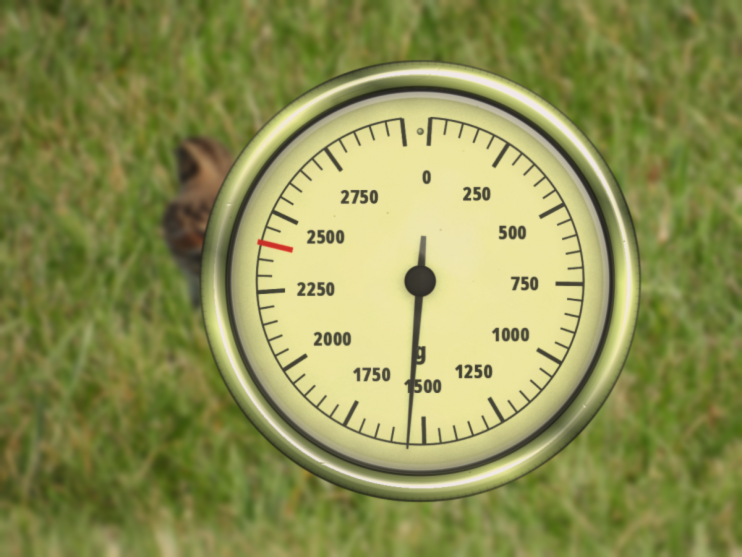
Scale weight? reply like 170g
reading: 1550g
